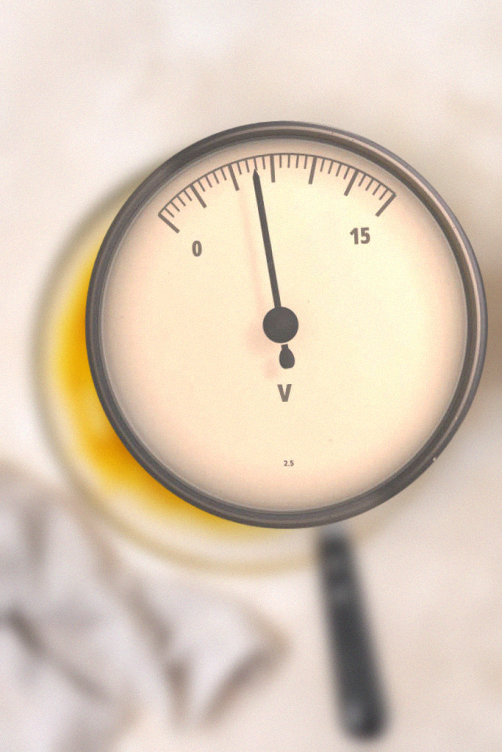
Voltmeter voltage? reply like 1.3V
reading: 6.5V
